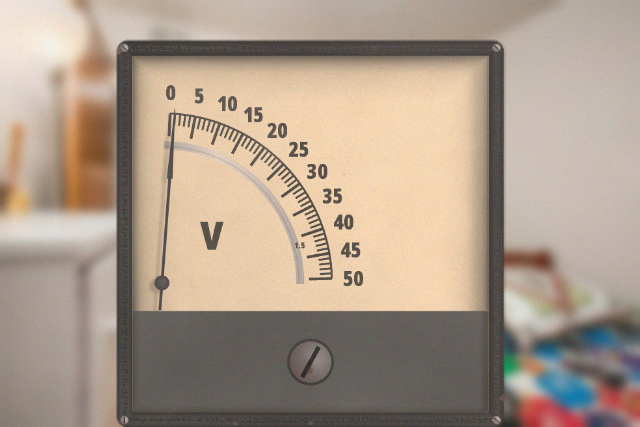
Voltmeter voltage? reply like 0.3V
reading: 1V
